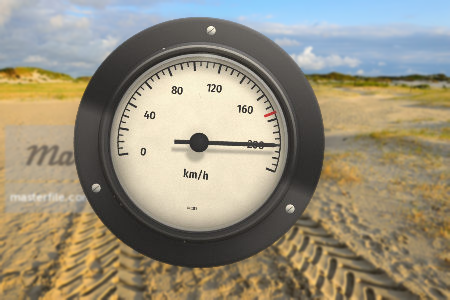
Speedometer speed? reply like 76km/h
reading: 200km/h
